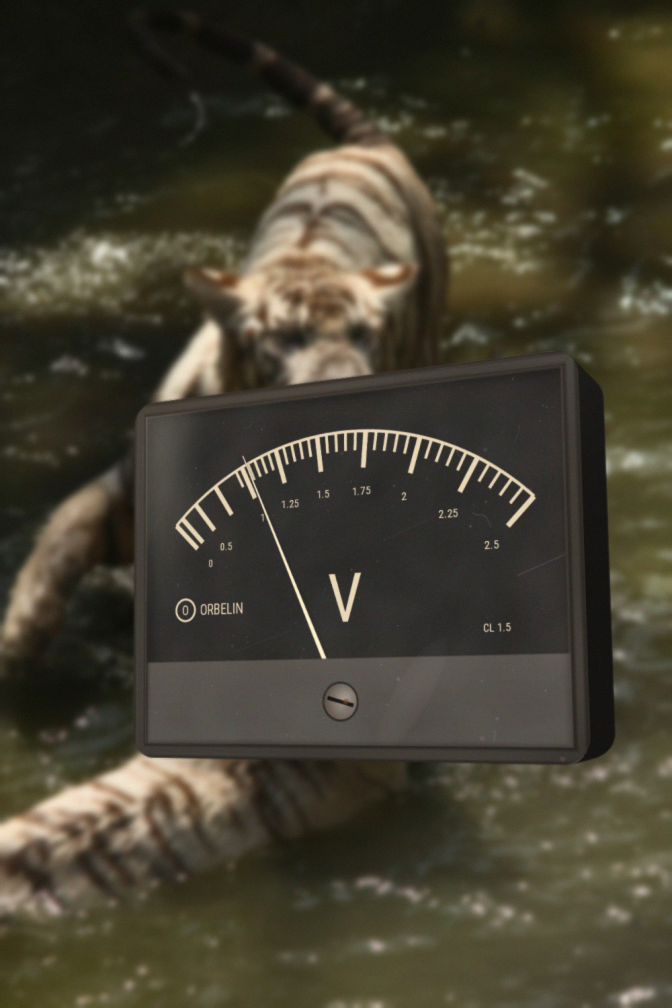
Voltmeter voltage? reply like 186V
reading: 1.05V
